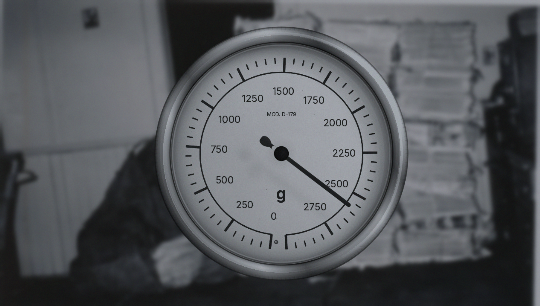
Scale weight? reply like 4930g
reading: 2575g
